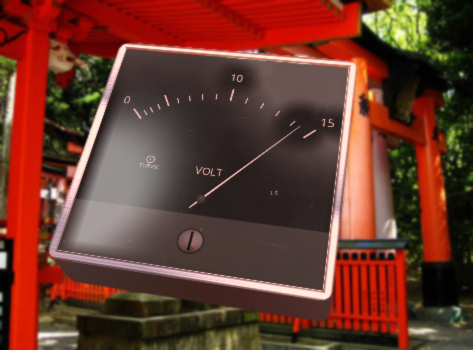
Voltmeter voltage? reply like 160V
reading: 14.5V
